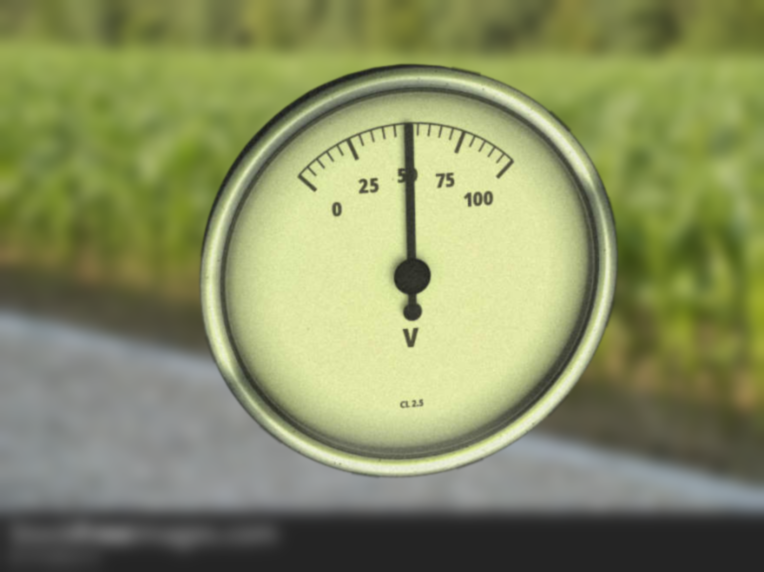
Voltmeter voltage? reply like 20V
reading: 50V
